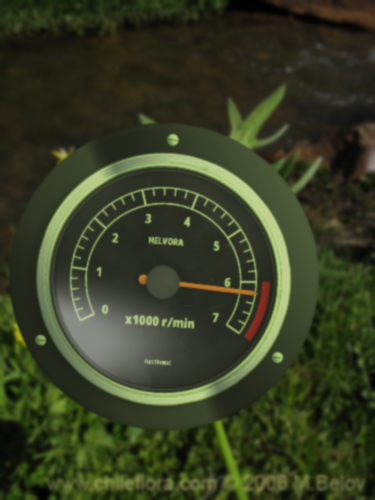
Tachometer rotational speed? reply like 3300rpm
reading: 6200rpm
